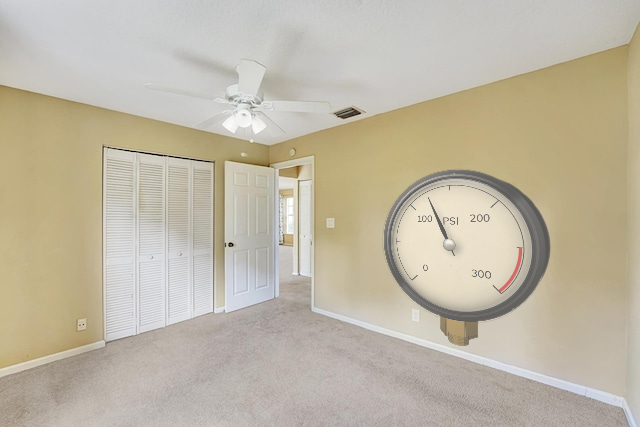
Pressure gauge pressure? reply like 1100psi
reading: 125psi
